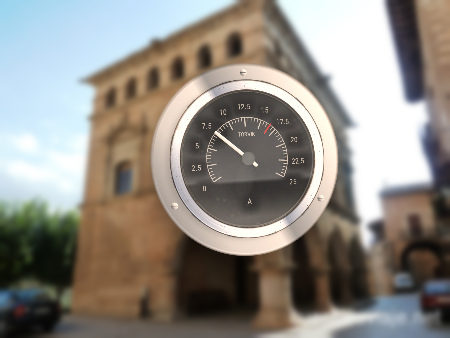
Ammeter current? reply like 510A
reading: 7.5A
